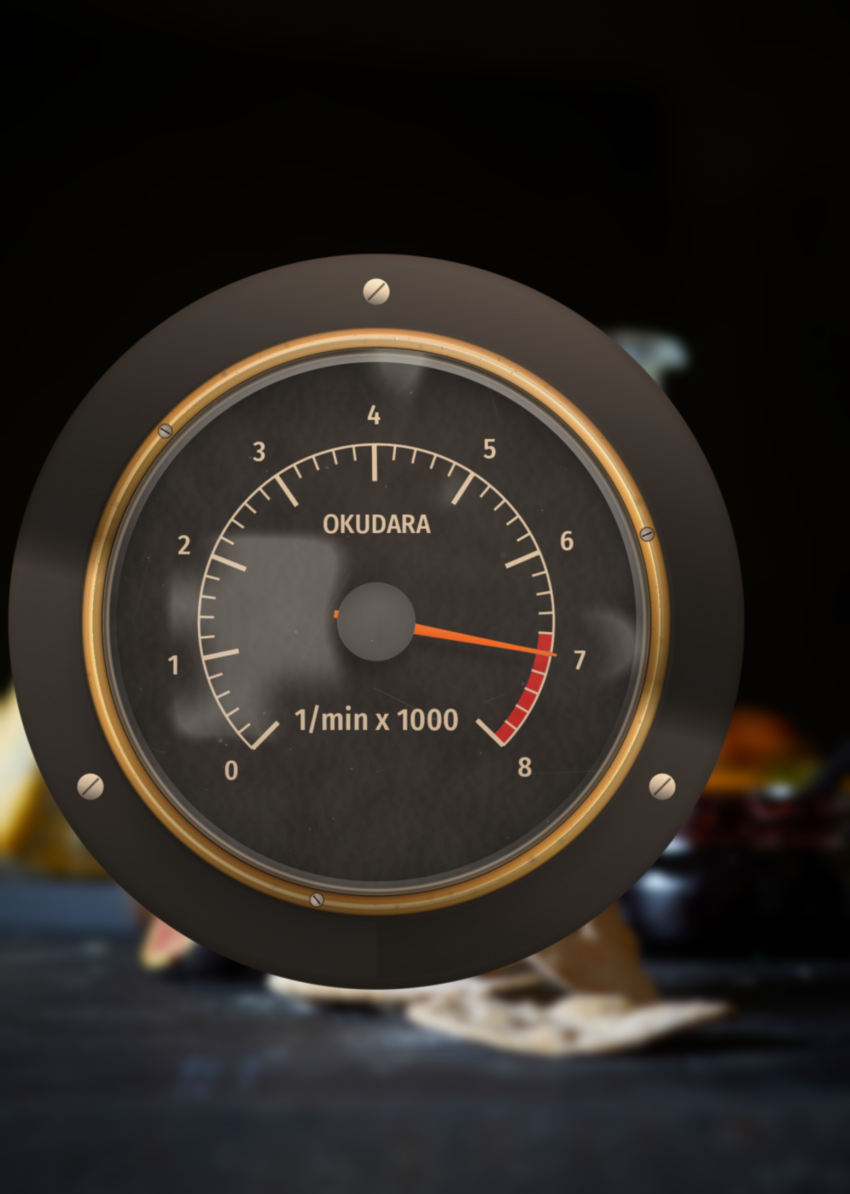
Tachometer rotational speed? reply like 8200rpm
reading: 7000rpm
